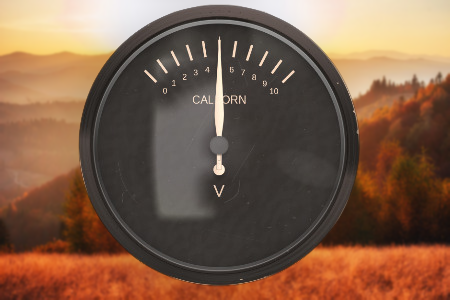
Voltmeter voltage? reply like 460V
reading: 5V
